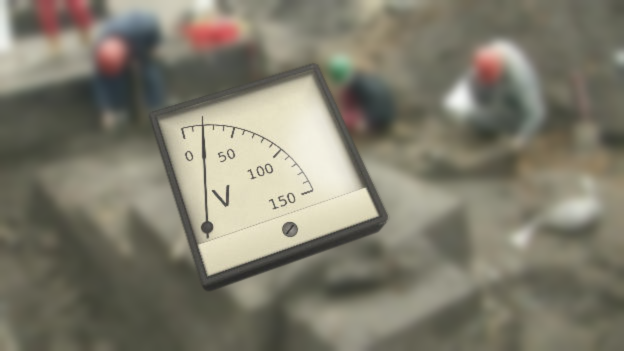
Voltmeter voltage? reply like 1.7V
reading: 20V
